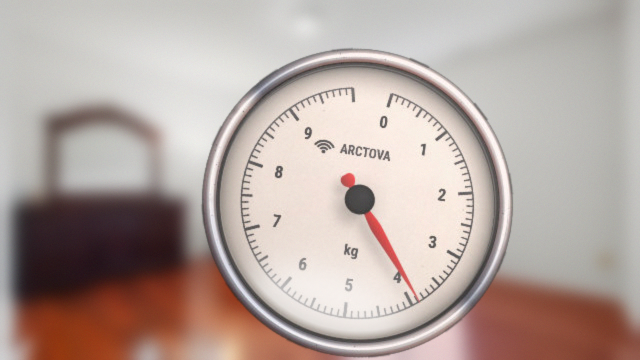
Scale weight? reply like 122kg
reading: 3.9kg
